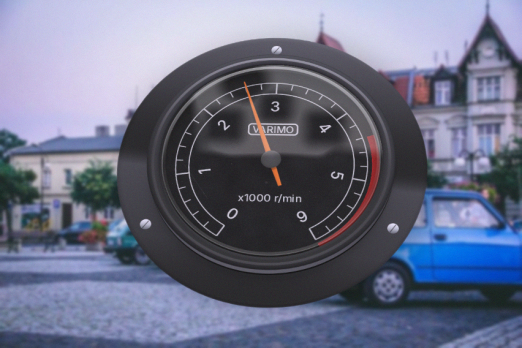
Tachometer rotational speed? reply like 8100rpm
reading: 2600rpm
